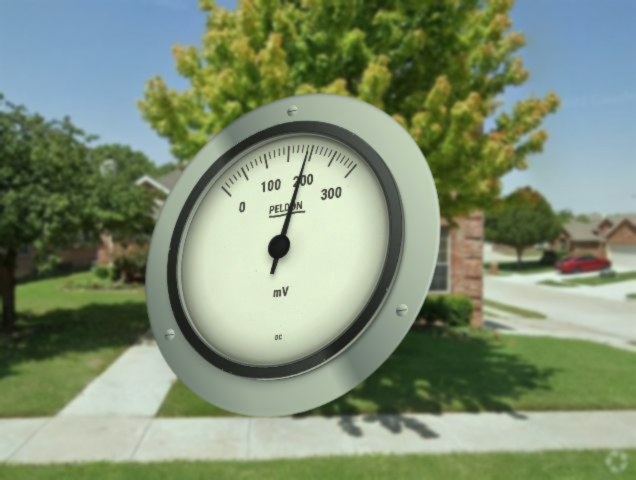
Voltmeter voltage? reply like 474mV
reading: 200mV
